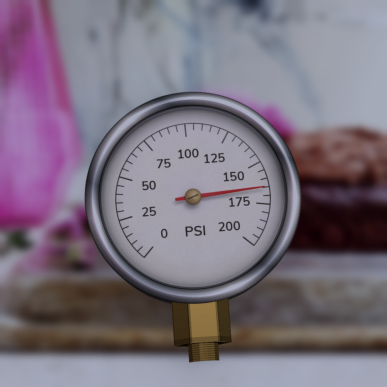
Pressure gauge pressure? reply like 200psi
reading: 165psi
